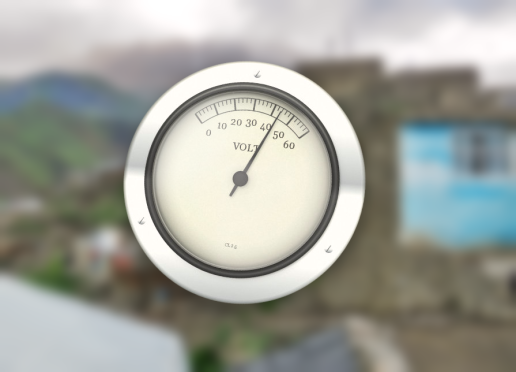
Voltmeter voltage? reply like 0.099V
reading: 44V
